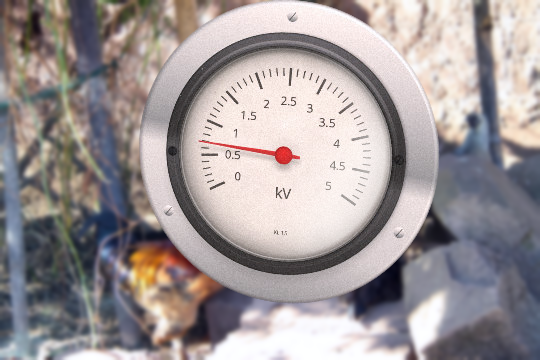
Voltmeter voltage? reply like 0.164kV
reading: 0.7kV
